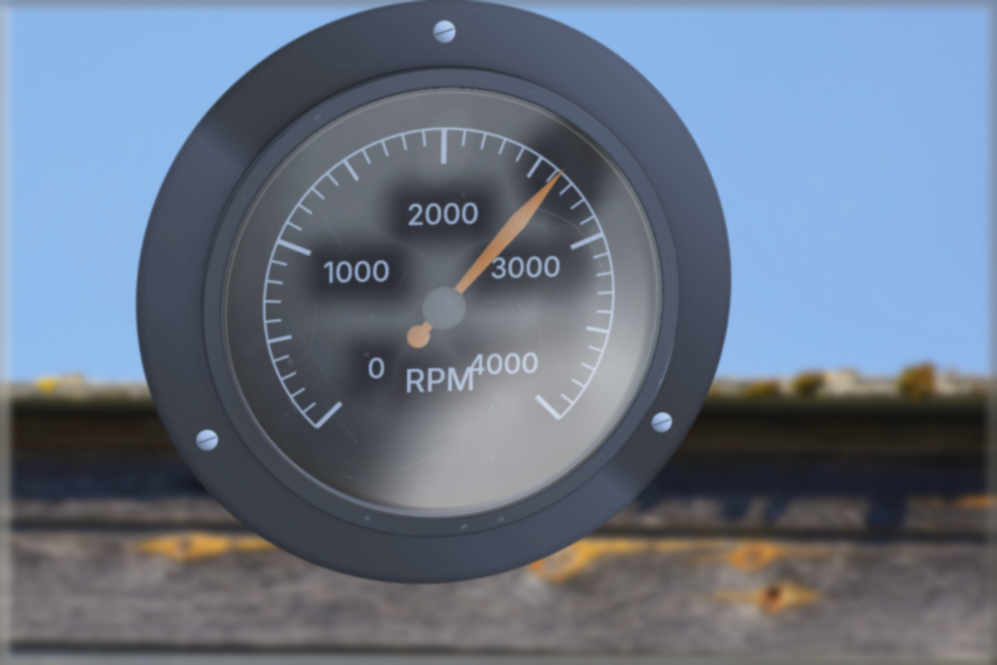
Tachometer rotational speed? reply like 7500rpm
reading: 2600rpm
